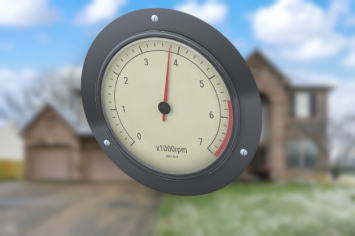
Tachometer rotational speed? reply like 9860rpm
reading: 3800rpm
